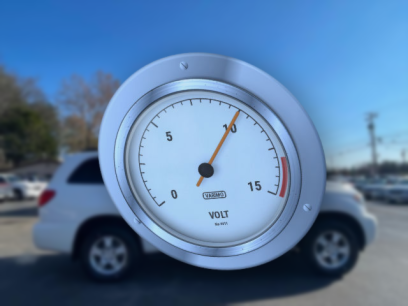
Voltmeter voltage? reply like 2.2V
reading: 10V
